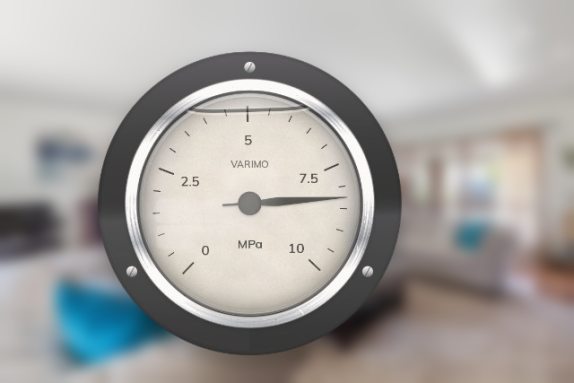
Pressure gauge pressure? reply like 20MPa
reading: 8.25MPa
